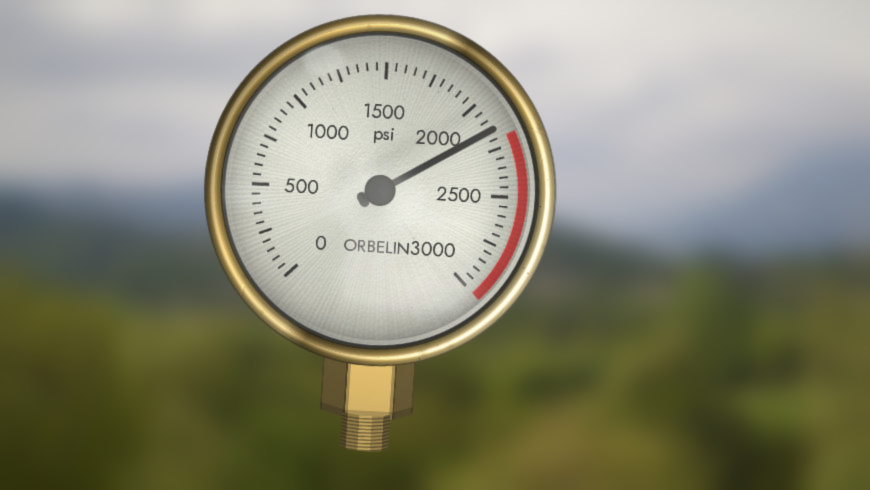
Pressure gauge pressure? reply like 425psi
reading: 2150psi
